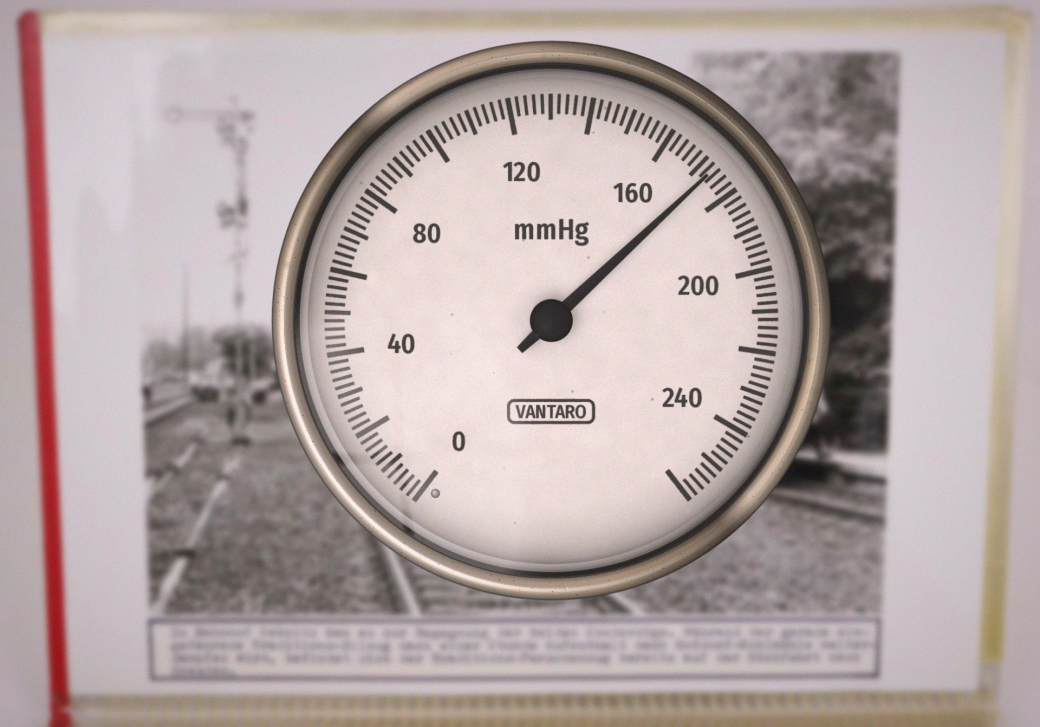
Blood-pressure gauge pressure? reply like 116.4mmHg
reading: 173mmHg
